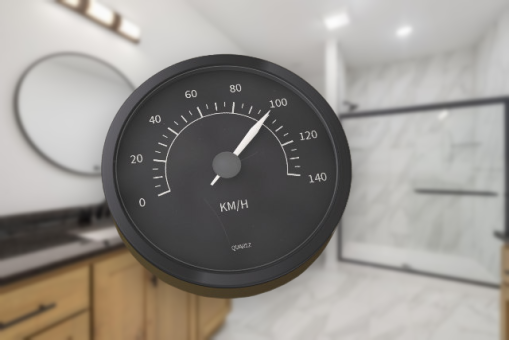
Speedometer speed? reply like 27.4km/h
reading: 100km/h
